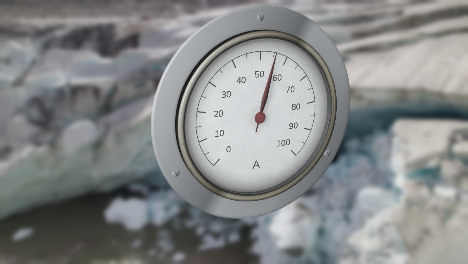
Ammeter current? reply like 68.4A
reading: 55A
